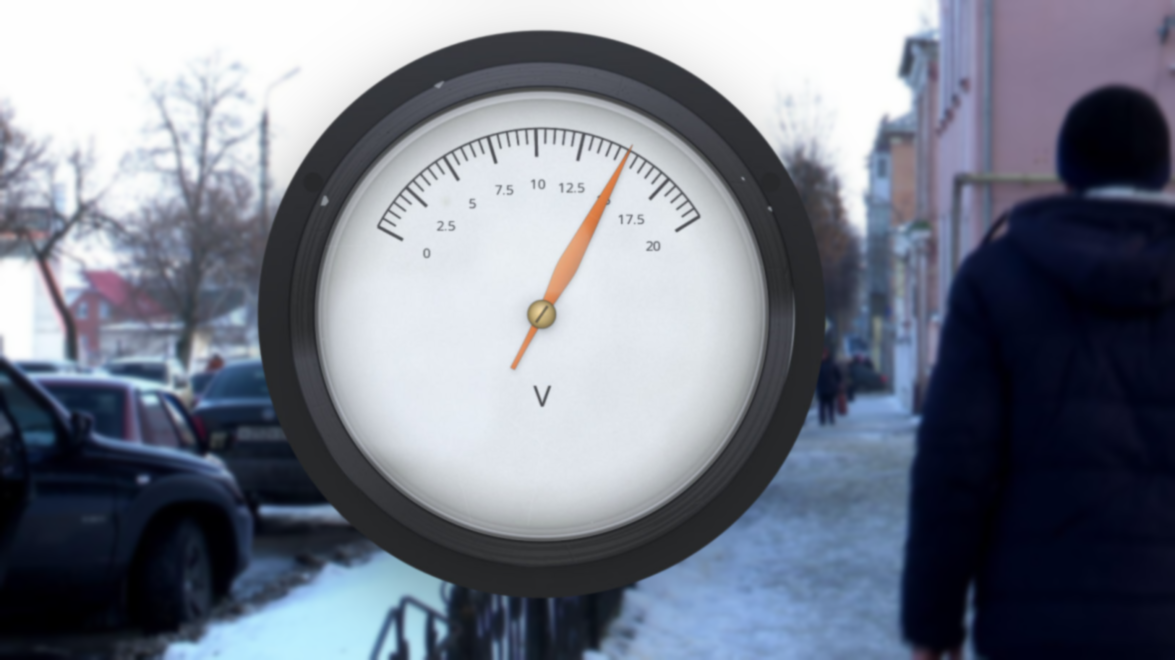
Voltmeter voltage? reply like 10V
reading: 15V
